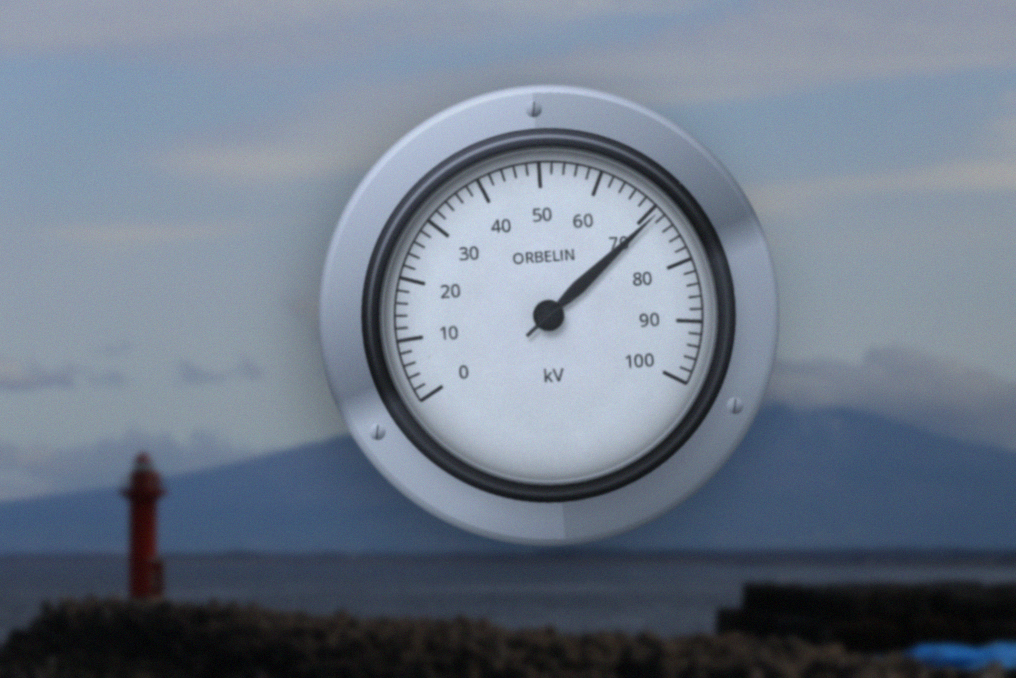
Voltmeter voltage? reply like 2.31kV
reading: 71kV
